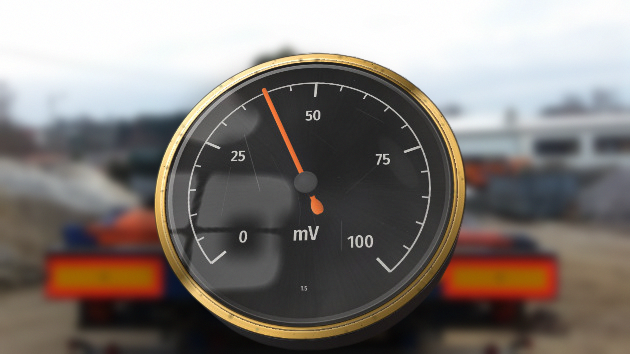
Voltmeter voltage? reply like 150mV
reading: 40mV
